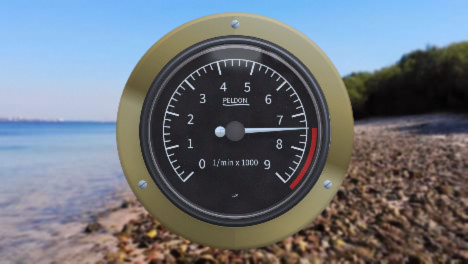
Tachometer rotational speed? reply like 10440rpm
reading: 7400rpm
